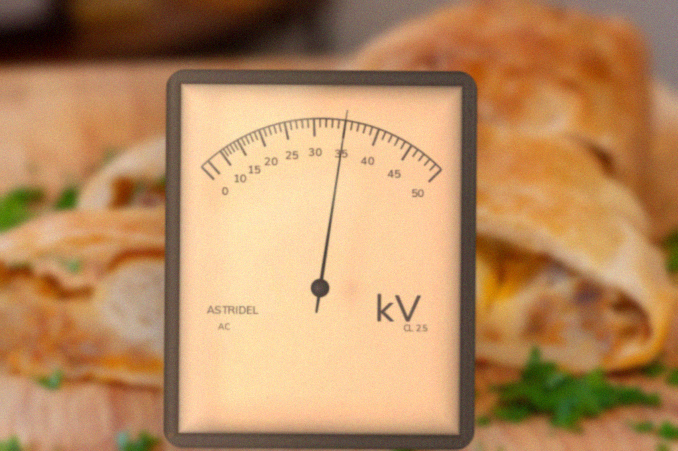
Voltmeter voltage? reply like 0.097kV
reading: 35kV
